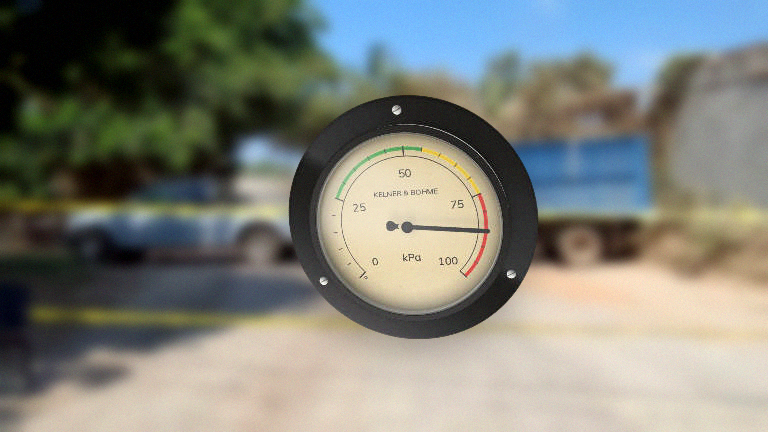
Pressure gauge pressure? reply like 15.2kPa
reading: 85kPa
